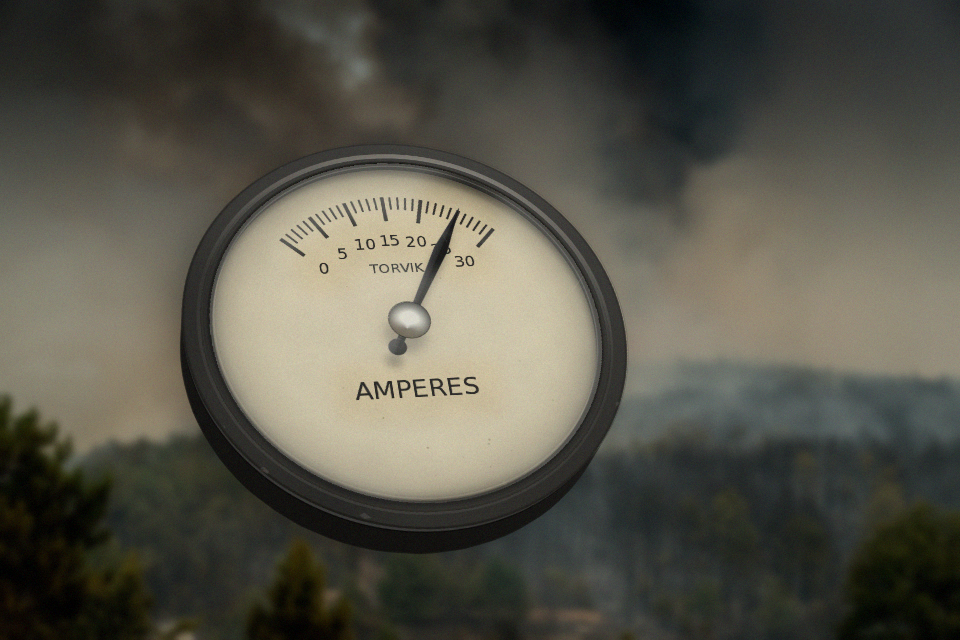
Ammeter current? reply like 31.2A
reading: 25A
